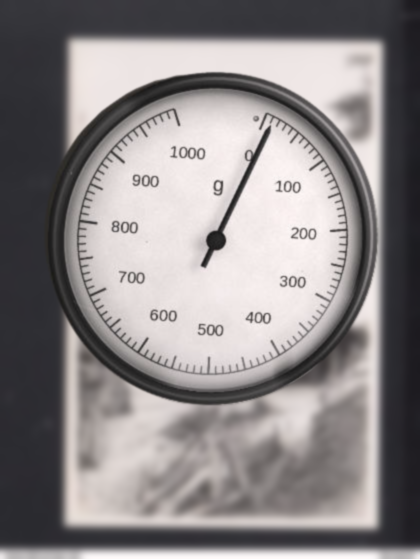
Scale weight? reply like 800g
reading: 10g
